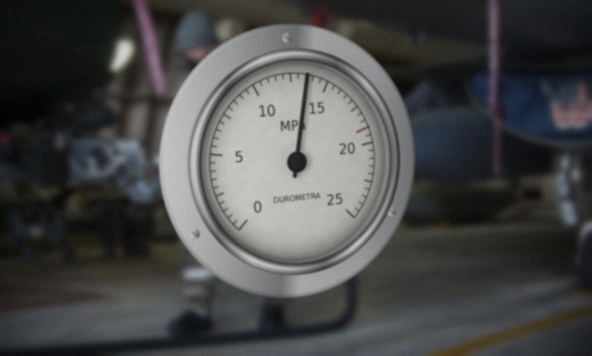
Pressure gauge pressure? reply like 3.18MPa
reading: 13.5MPa
